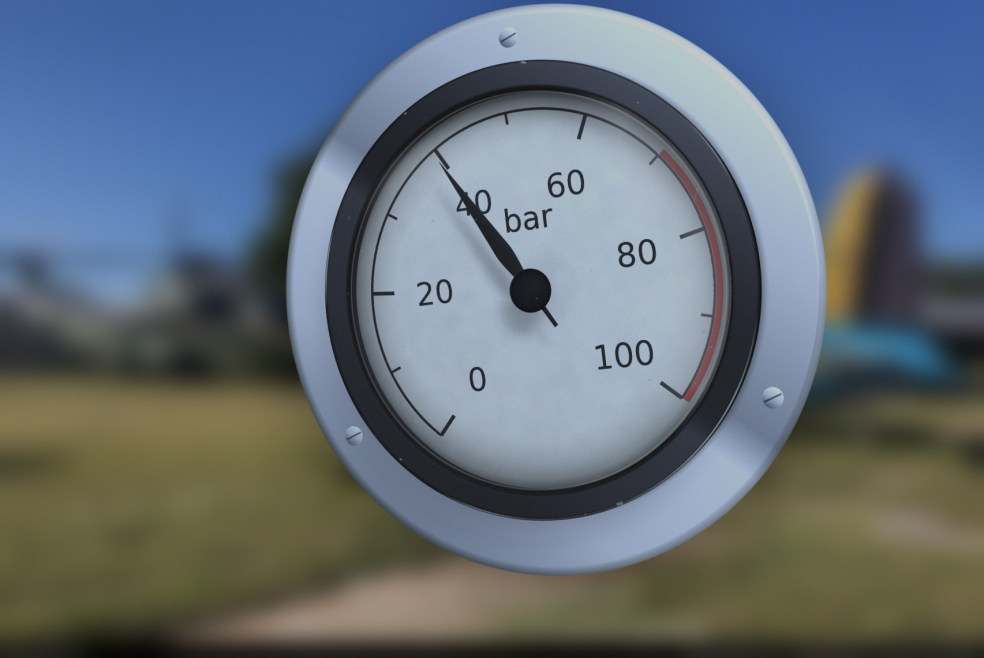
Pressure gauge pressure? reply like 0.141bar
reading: 40bar
